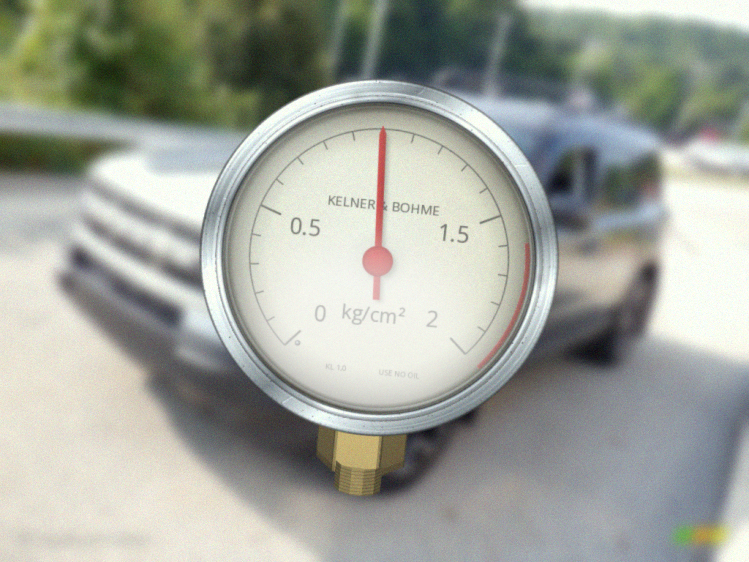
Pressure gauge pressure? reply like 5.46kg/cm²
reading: 1kg/cm²
